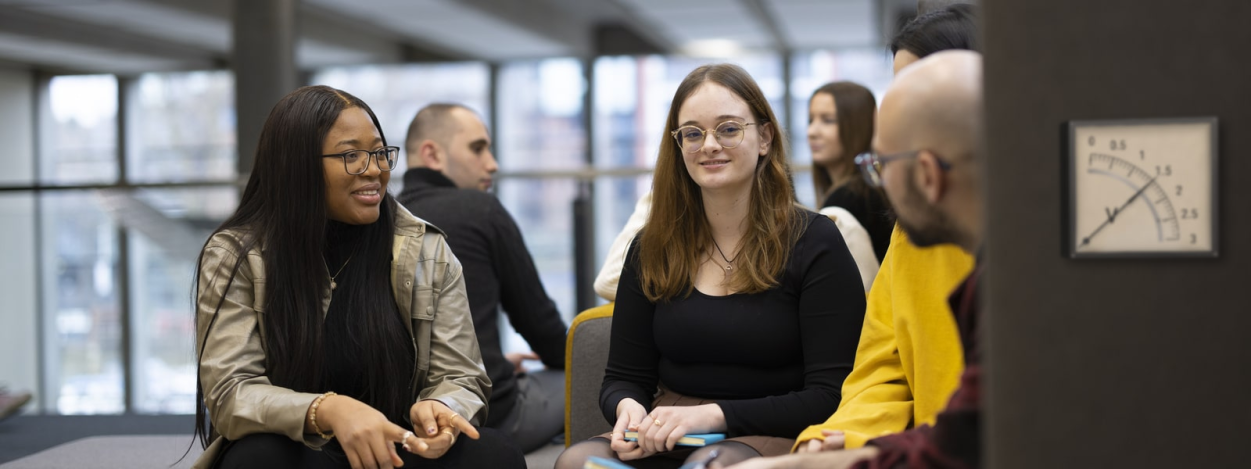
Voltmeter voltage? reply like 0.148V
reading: 1.5V
